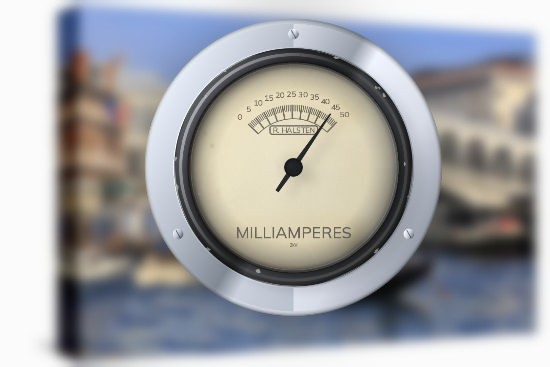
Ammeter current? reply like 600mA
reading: 45mA
